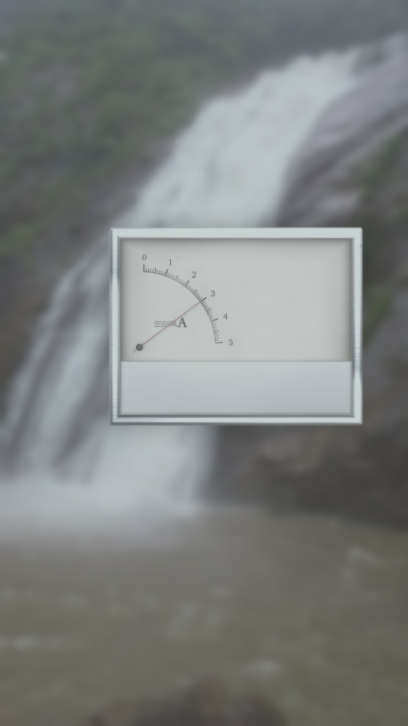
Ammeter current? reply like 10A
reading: 3A
